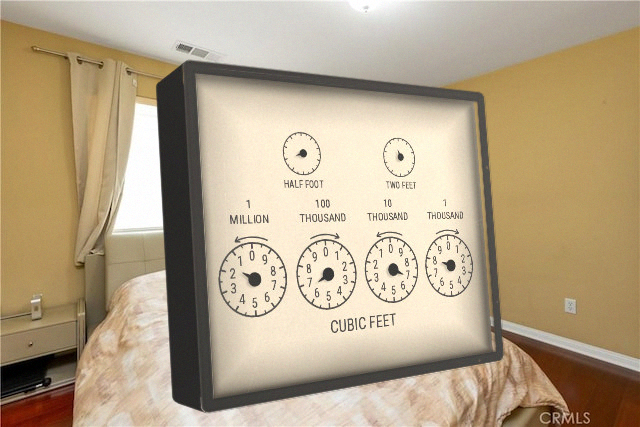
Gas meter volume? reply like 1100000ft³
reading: 166800ft³
